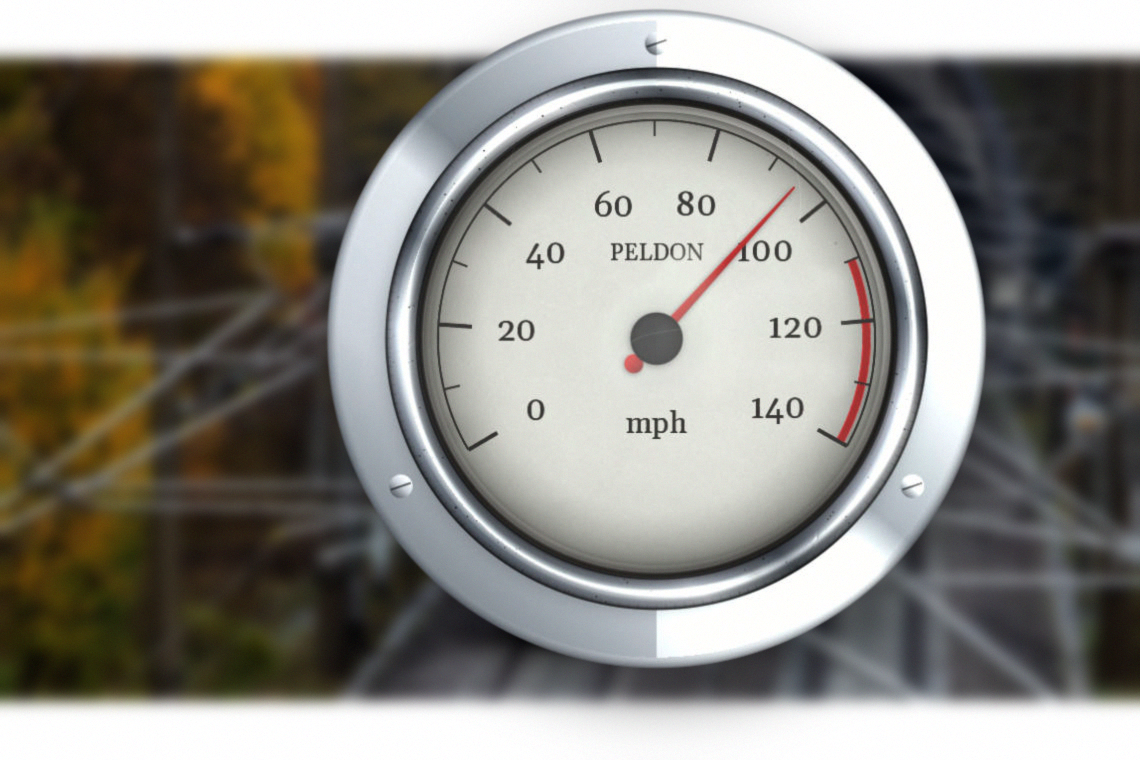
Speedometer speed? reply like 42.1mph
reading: 95mph
